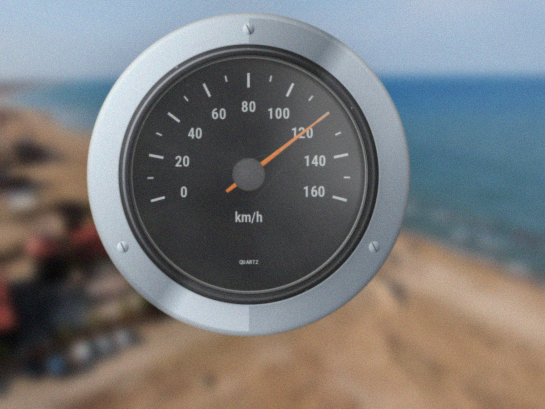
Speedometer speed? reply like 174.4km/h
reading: 120km/h
